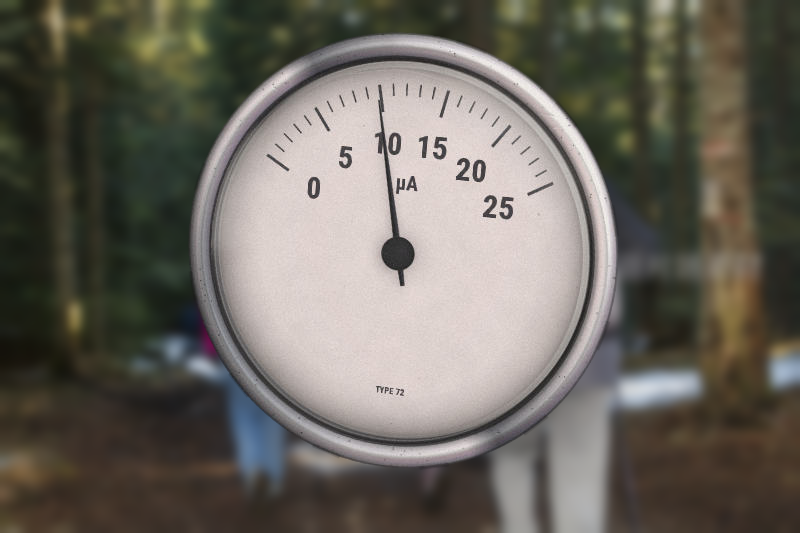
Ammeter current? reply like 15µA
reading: 10µA
